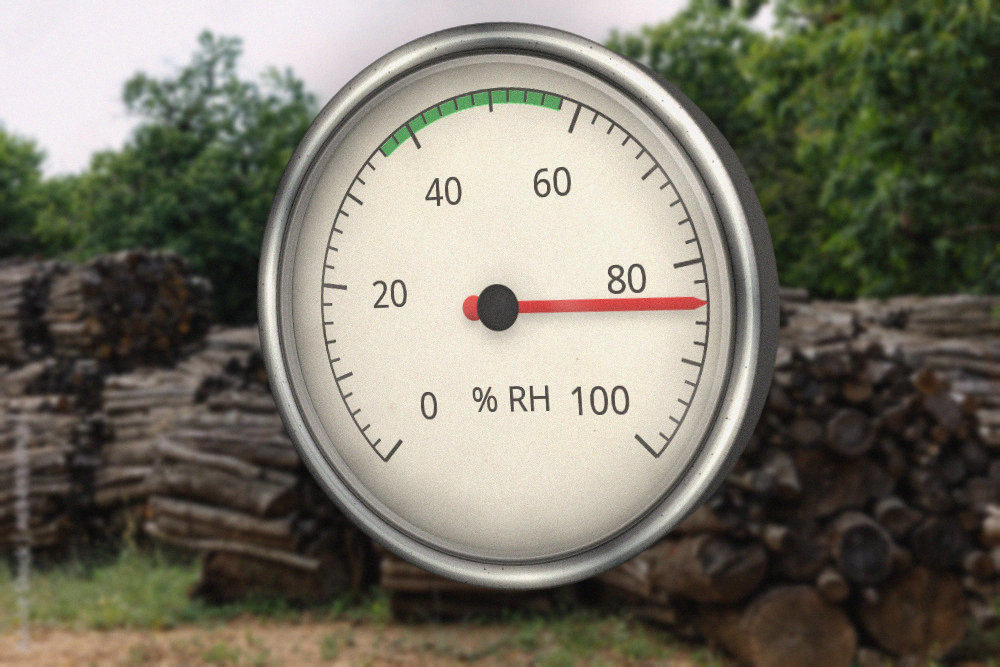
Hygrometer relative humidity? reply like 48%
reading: 84%
